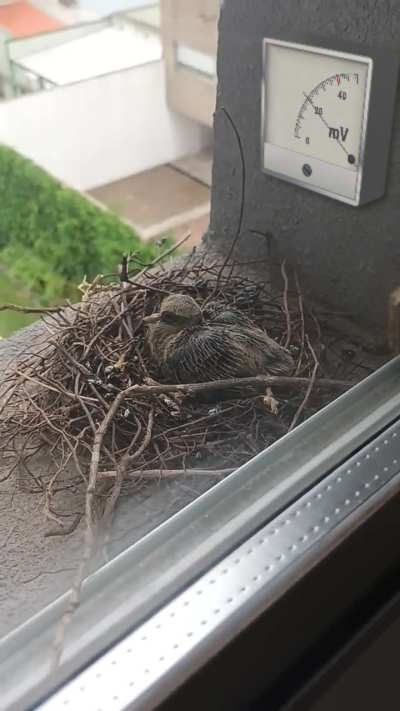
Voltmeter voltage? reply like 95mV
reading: 20mV
